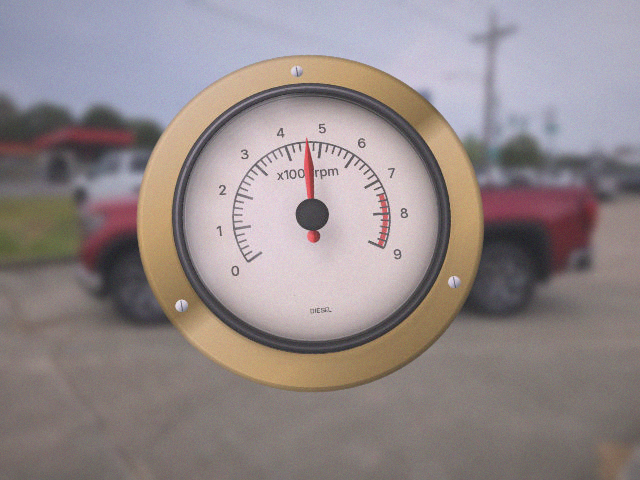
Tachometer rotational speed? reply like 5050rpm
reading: 4600rpm
